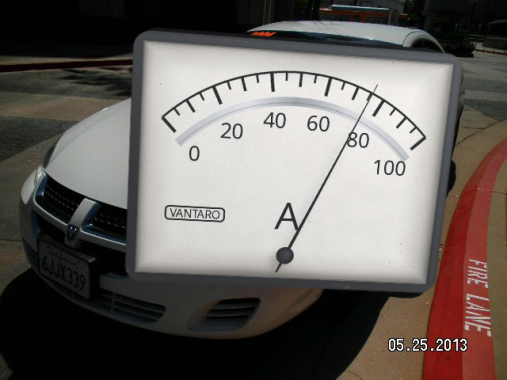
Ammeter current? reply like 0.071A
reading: 75A
